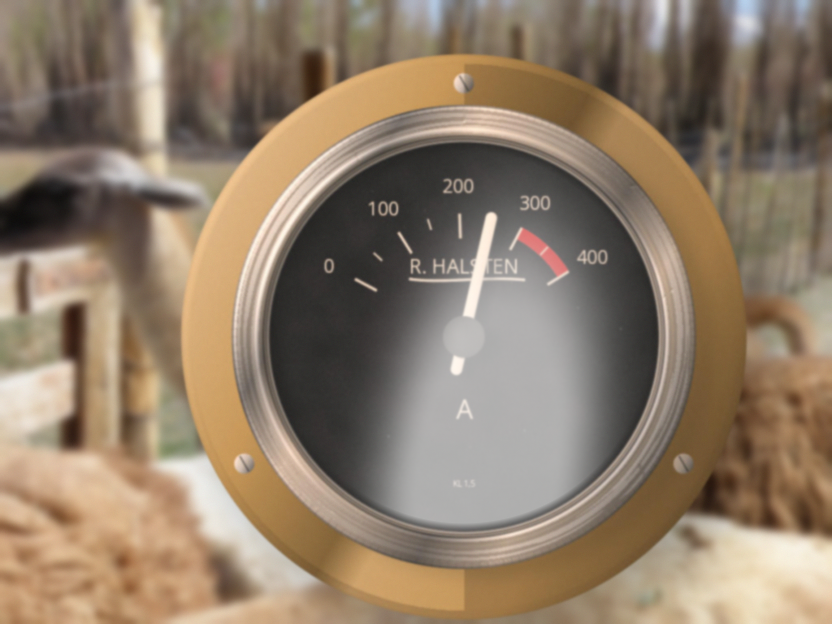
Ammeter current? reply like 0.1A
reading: 250A
